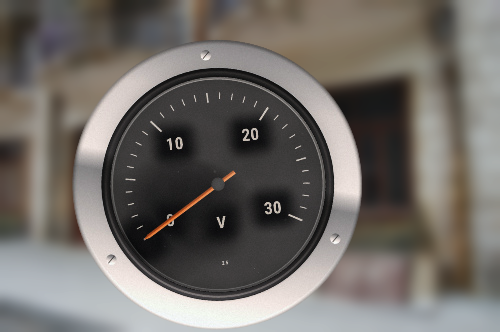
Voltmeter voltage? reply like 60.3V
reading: 0V
